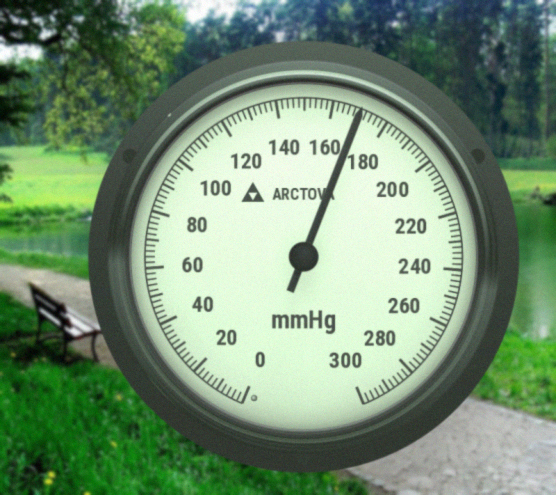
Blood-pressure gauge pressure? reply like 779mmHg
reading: 170mmHg
